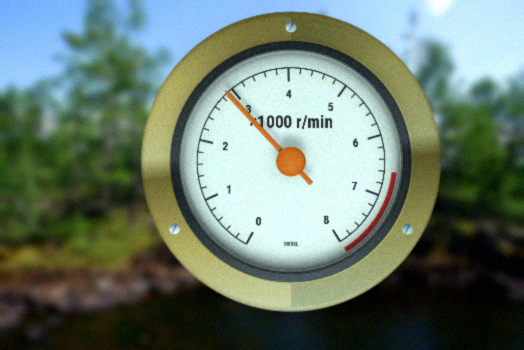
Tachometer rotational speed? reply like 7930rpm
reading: 2900rpm
